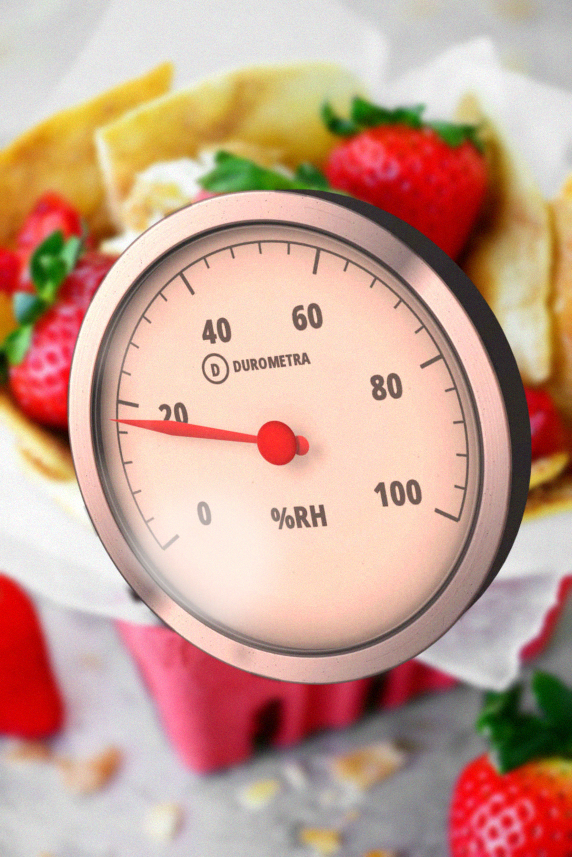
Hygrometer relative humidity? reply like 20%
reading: 18%
